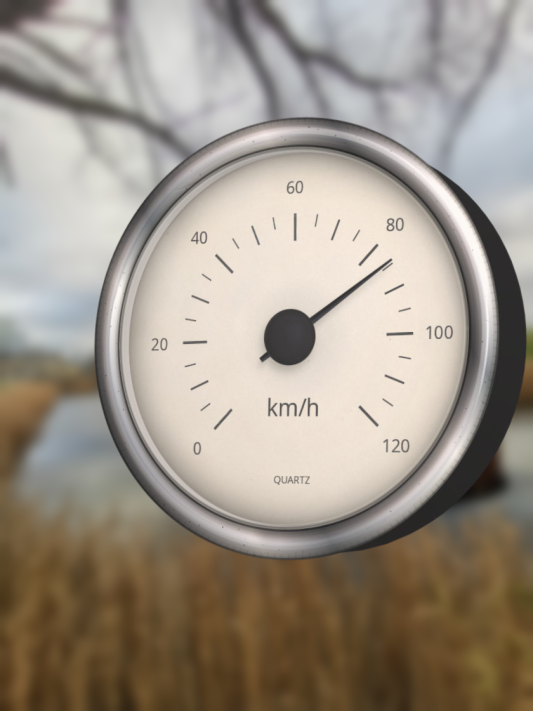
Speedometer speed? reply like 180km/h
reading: 85km/h
